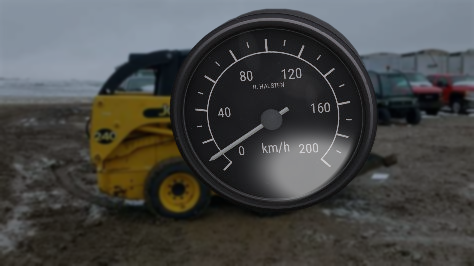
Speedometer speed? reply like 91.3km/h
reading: 10km/h
